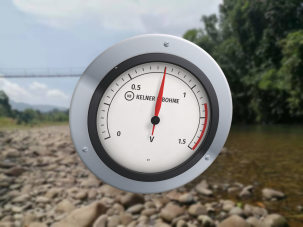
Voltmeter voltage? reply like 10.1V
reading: 0.75V
